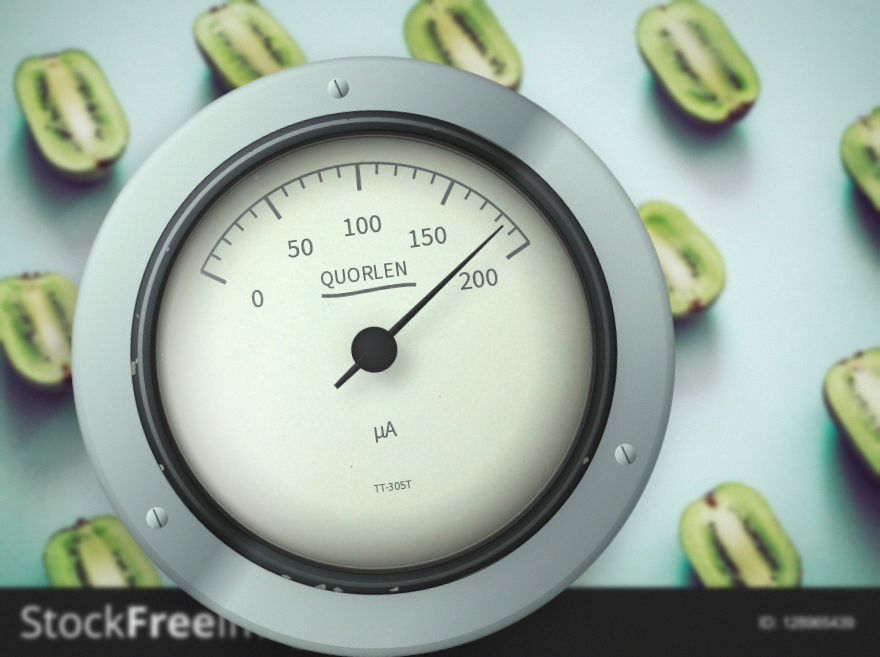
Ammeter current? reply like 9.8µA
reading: 185µA
